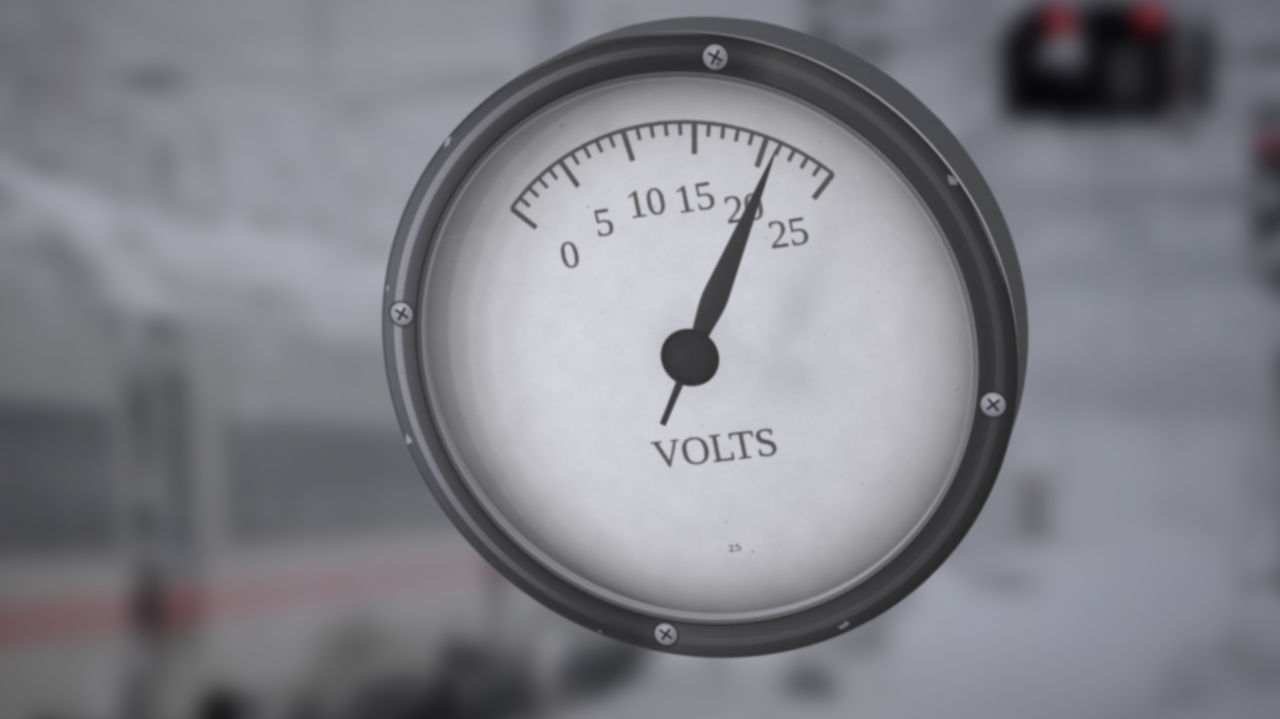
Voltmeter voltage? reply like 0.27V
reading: 21V
